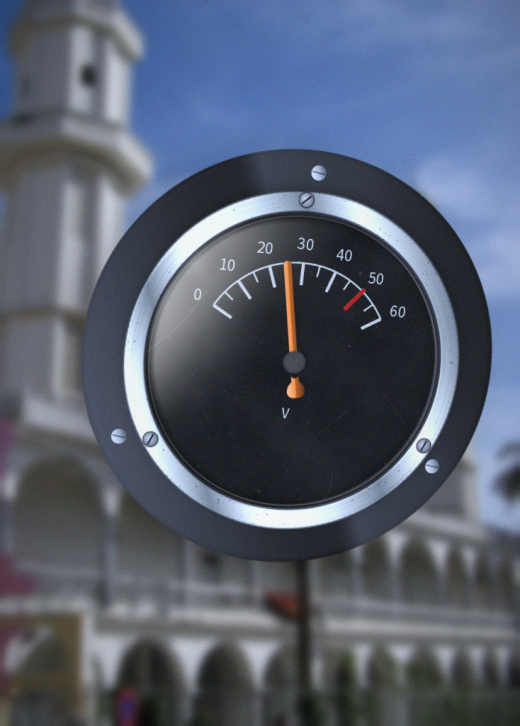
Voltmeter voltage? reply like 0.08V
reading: 25V
